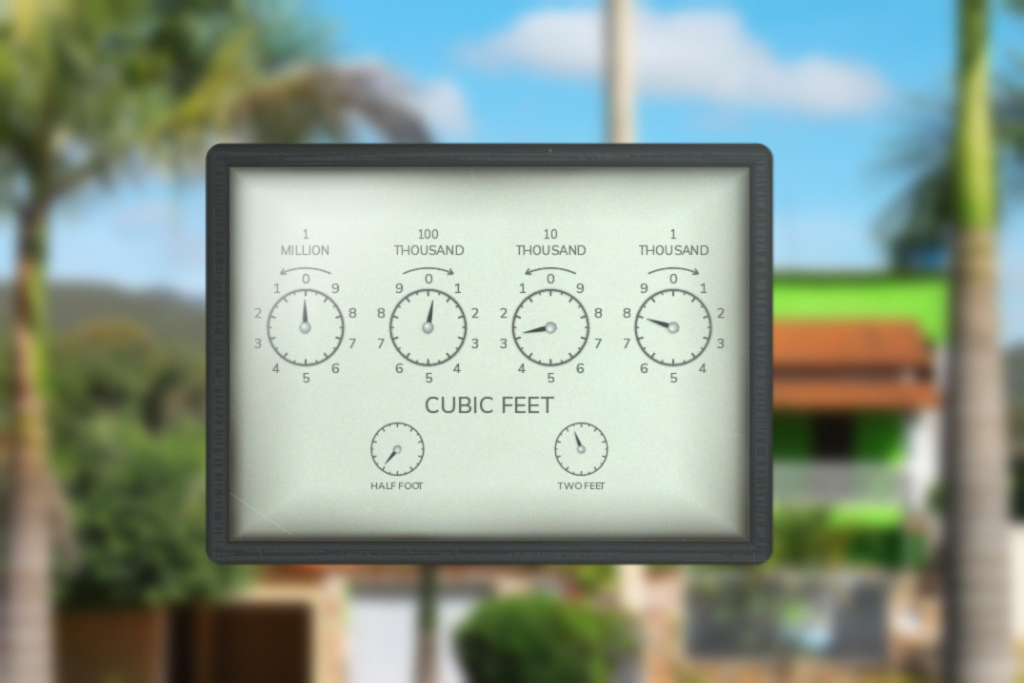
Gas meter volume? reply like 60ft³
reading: 2800ft³
